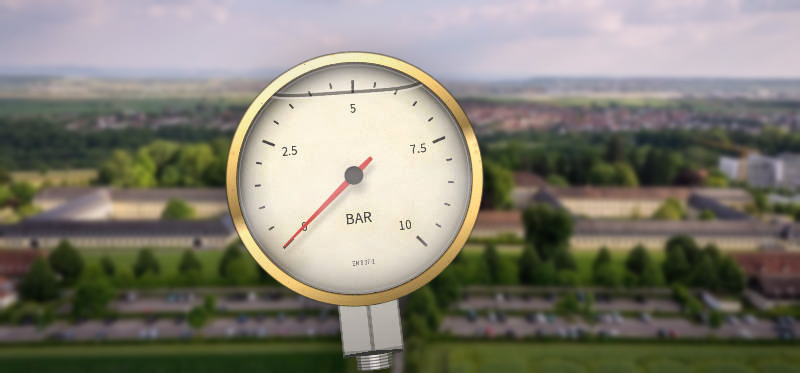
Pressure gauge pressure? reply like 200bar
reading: 0bar
